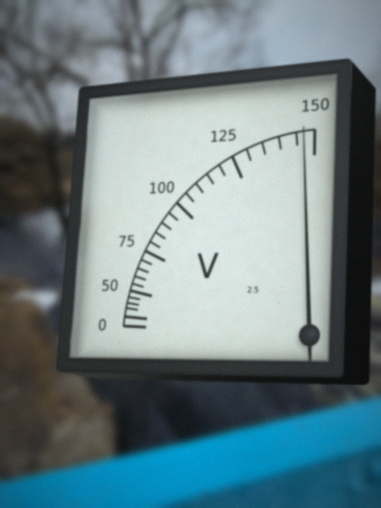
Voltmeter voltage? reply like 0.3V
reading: 147.5V
